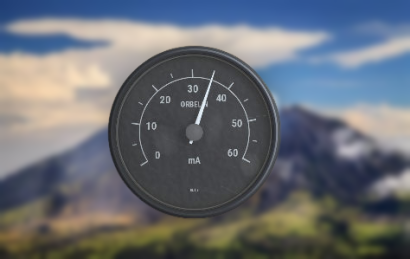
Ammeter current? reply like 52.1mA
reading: 35mA
